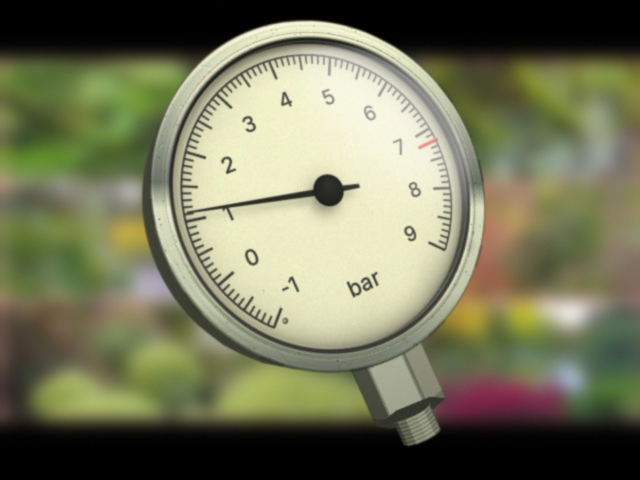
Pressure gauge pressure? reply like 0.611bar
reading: 1.1bar
